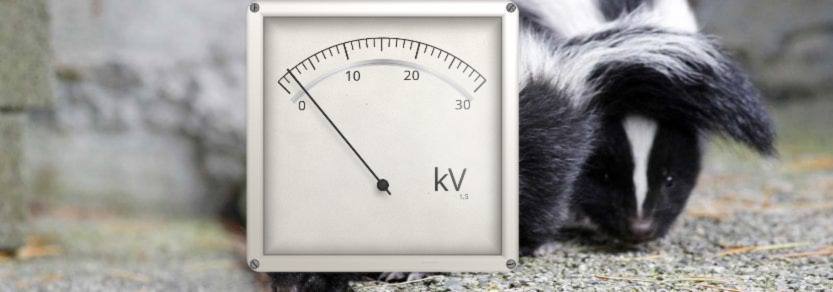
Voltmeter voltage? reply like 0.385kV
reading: 2kV
